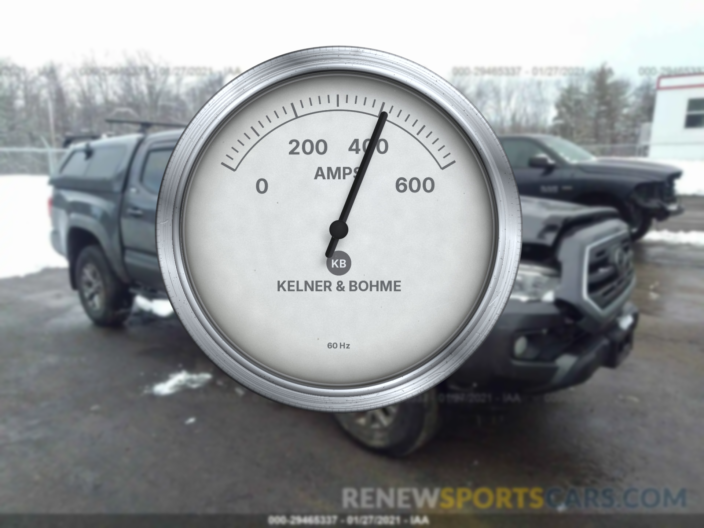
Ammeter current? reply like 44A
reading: 410A
